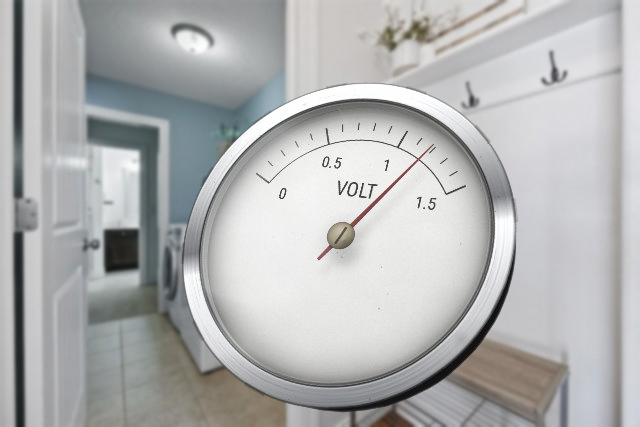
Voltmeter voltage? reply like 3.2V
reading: 1.2V
